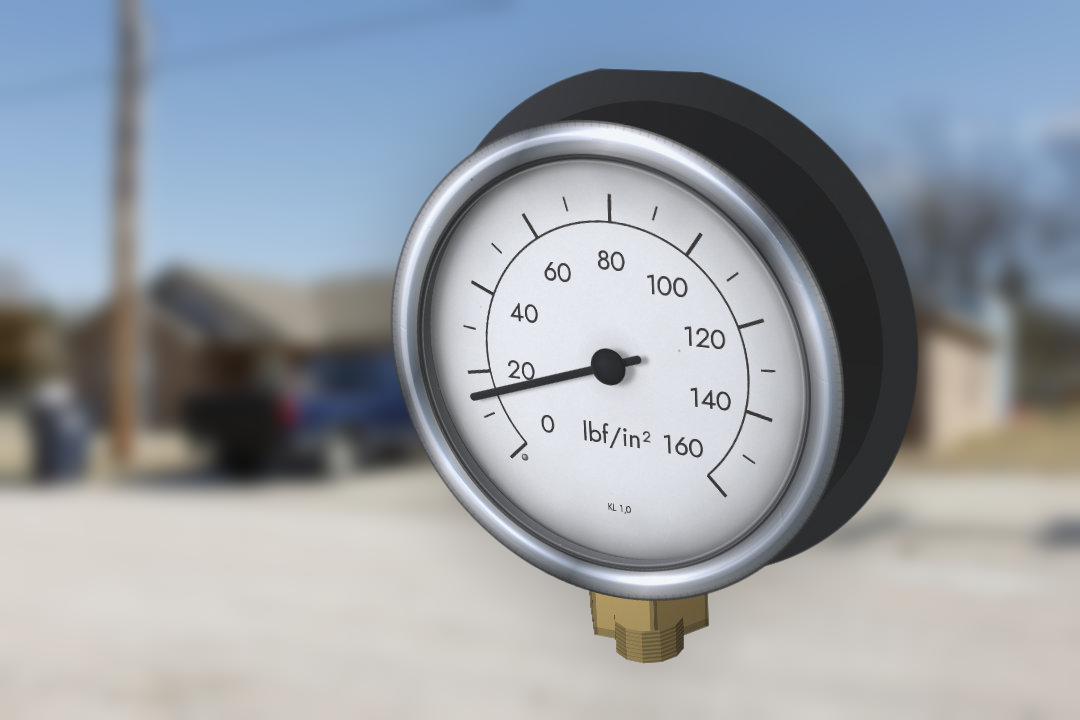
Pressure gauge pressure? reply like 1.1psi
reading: 15psi
